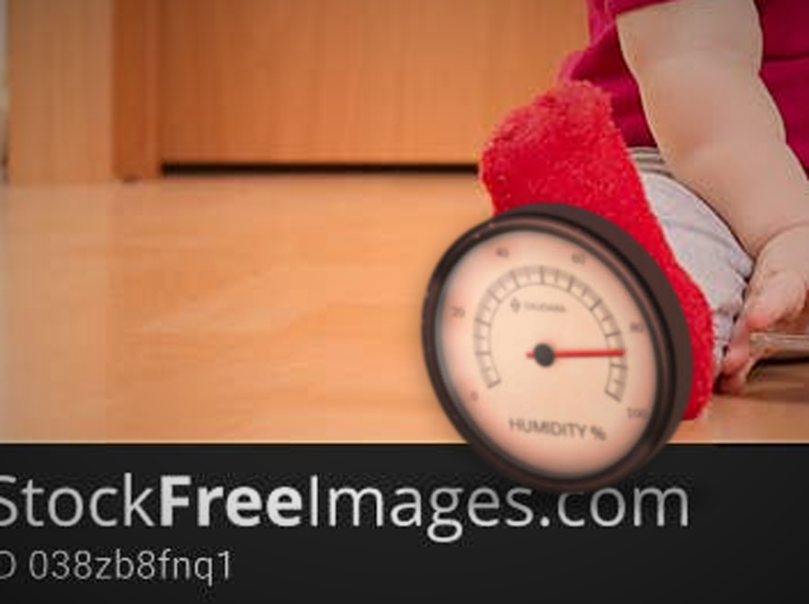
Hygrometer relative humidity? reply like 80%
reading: 85%
